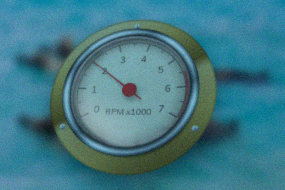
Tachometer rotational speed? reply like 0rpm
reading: 2000rpm
